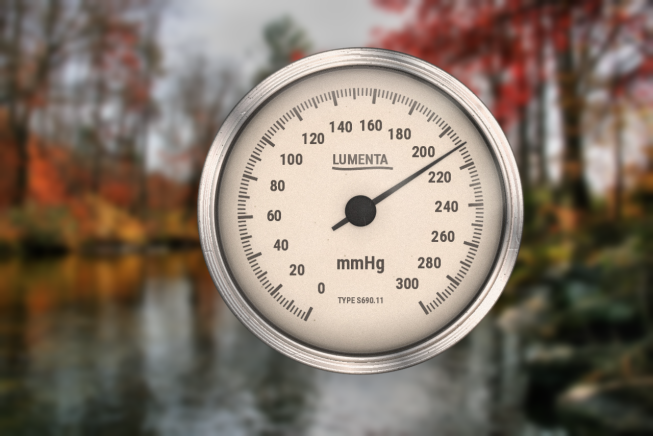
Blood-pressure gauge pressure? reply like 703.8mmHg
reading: 210mmHg
